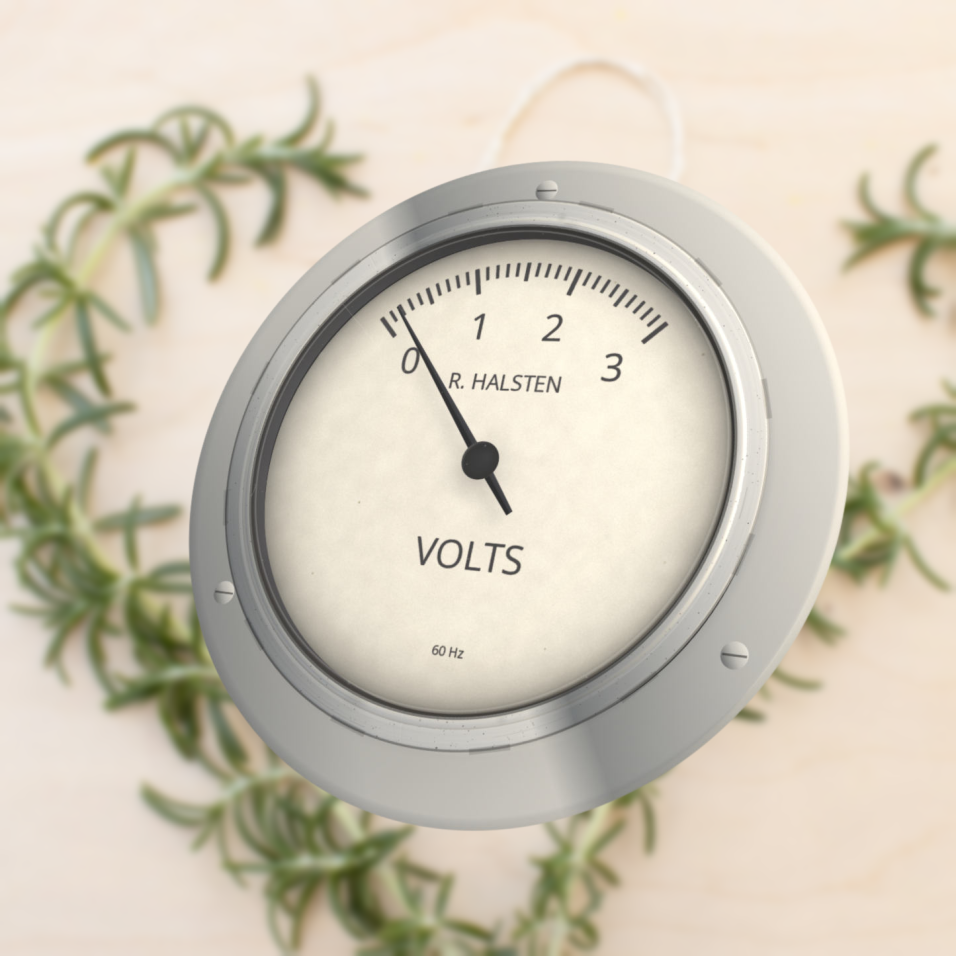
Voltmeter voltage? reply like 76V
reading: 0.2V
